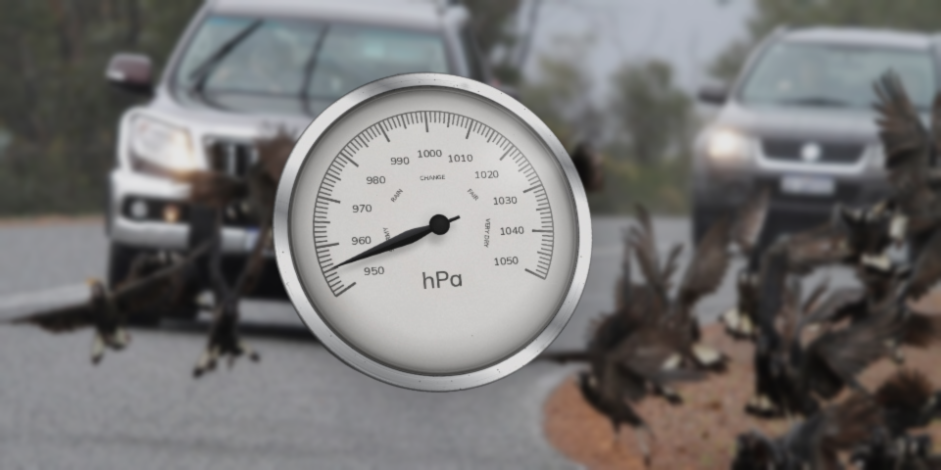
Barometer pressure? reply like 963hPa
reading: 955hPa
